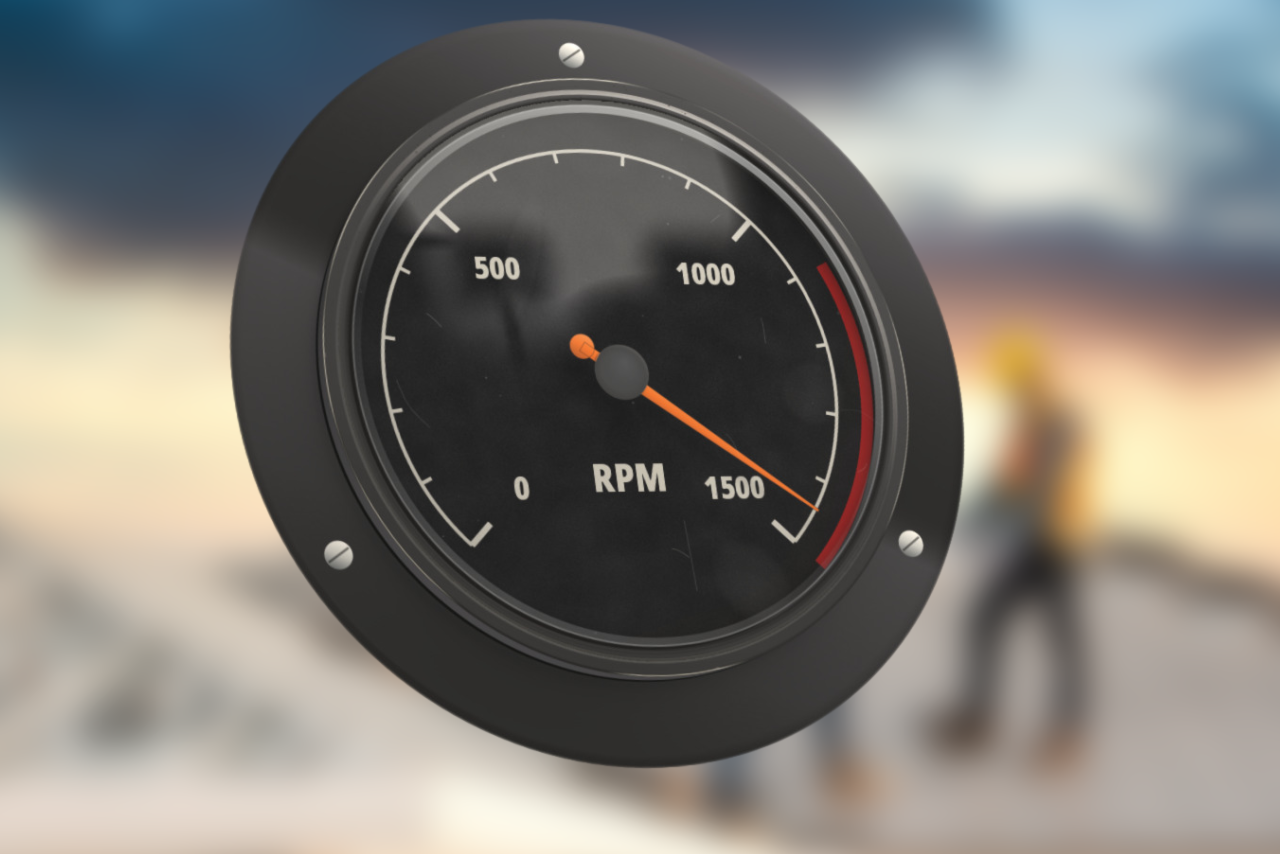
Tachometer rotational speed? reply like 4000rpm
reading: 1450rpm
